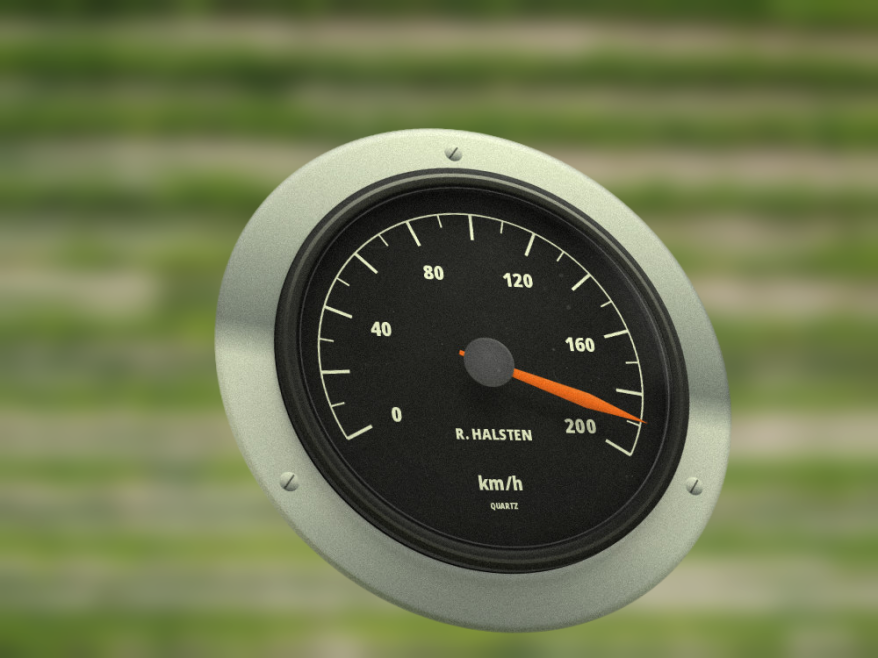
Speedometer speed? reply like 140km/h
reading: 190km/h
